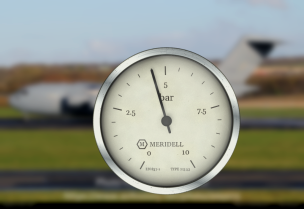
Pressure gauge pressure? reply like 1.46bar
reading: 4.5bar
